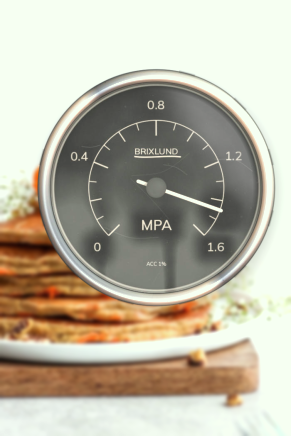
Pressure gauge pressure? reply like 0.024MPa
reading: 1.45MPa
